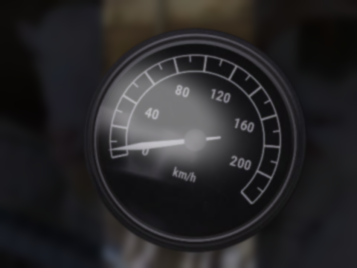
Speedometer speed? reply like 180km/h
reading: 5km/h
